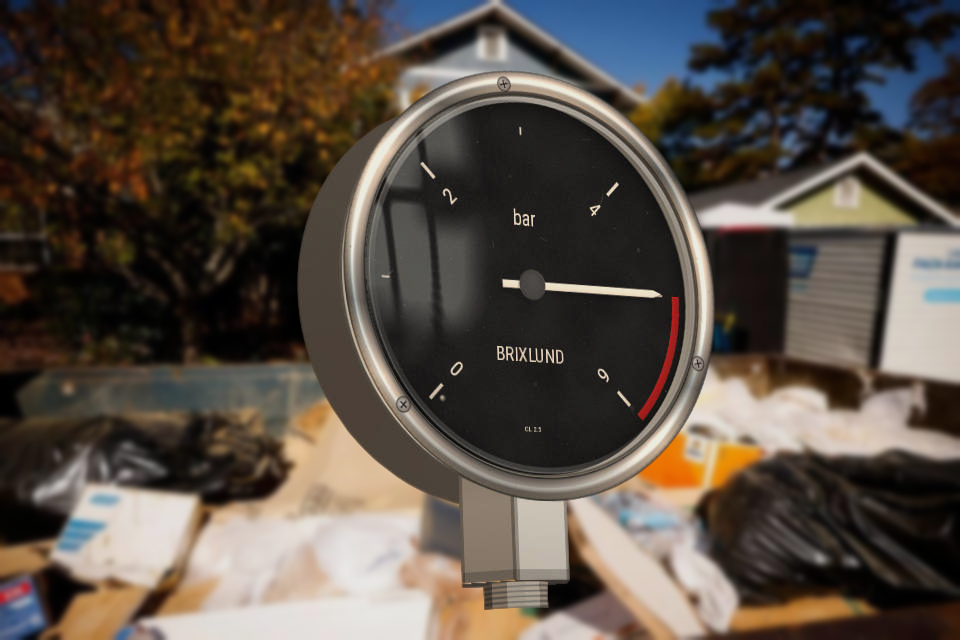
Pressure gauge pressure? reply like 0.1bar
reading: 5bar
